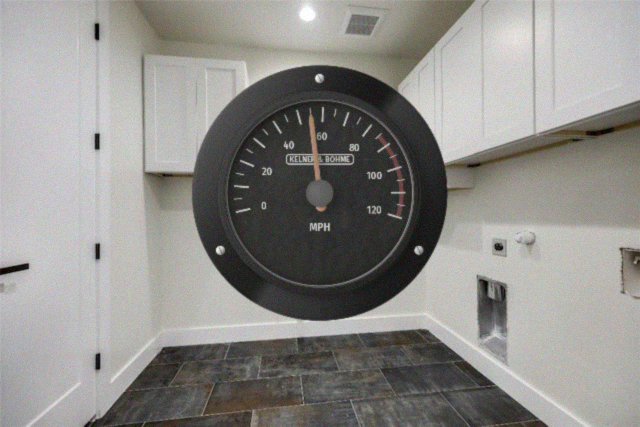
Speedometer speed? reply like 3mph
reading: 55mph
